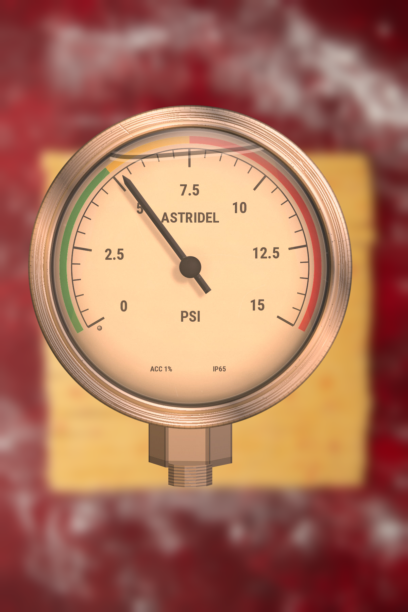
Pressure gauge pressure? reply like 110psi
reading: 5.25psi
